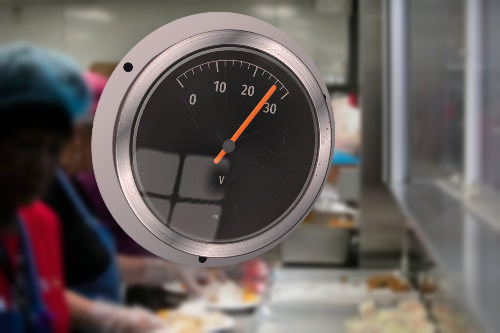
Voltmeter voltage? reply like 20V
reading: 26V
